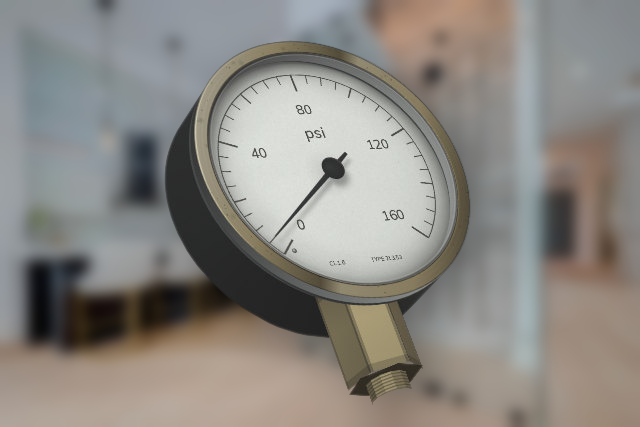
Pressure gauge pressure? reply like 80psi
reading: 5psi
